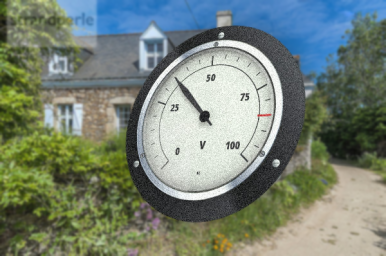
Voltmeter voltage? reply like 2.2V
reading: 35V
